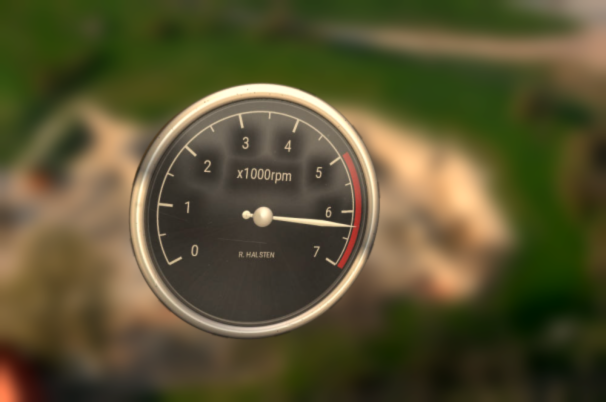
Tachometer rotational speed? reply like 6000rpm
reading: 6250rpm
